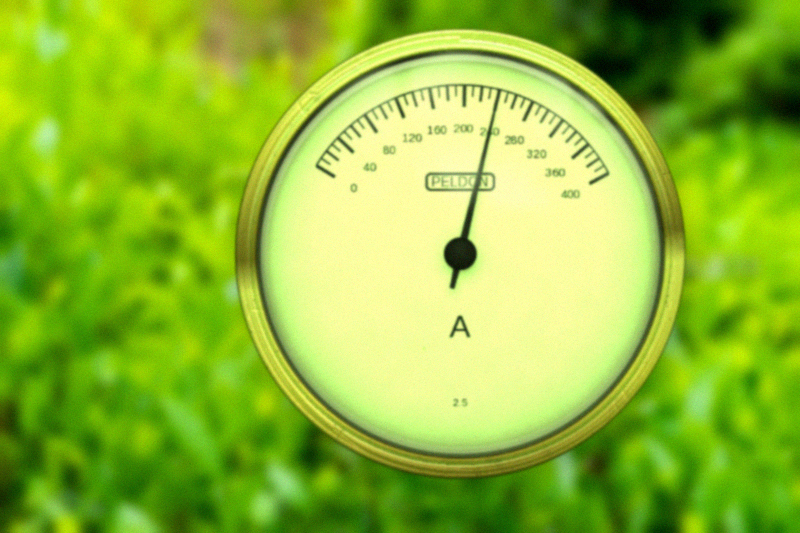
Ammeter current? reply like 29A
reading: 240A
